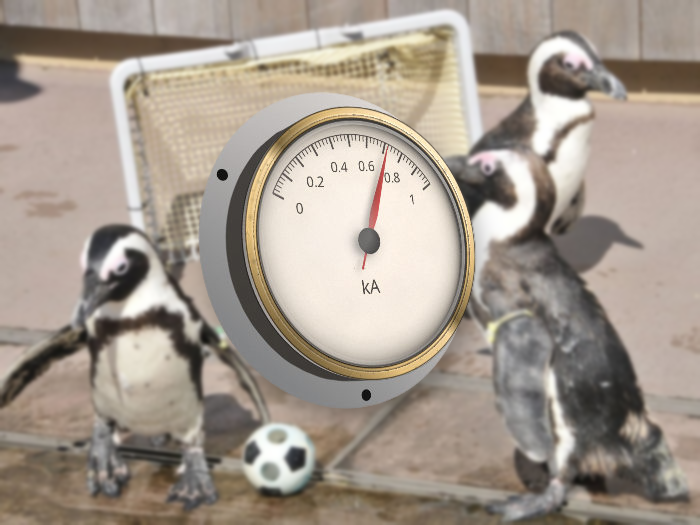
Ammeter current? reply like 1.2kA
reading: 0.7kA
